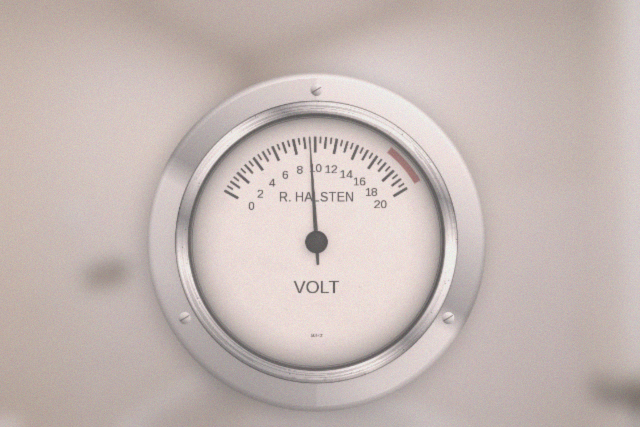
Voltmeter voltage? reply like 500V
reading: 9.5V
